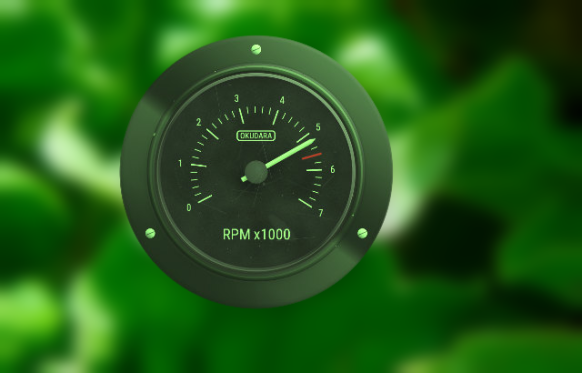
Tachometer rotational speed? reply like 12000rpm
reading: 5200rpm
